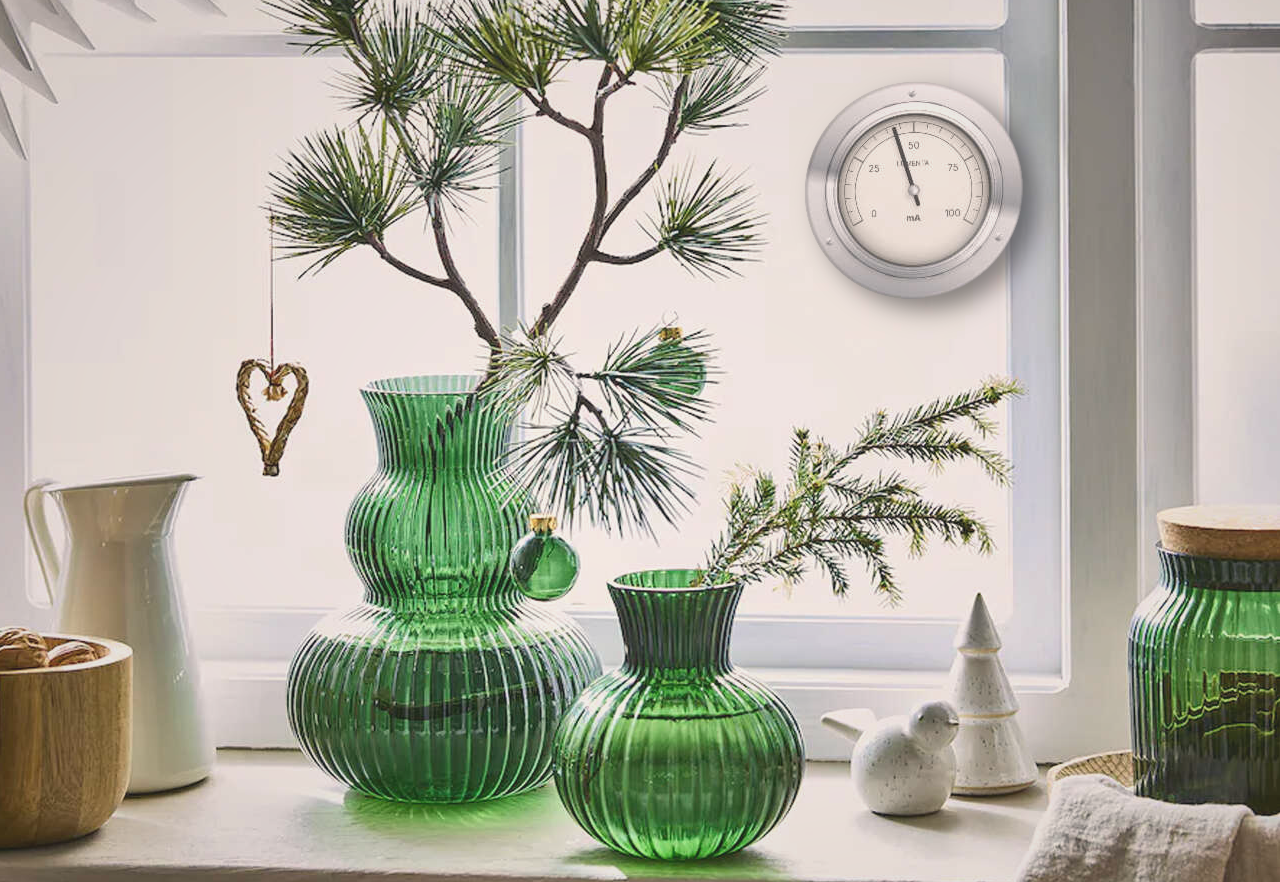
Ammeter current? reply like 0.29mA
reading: 42.5mA
